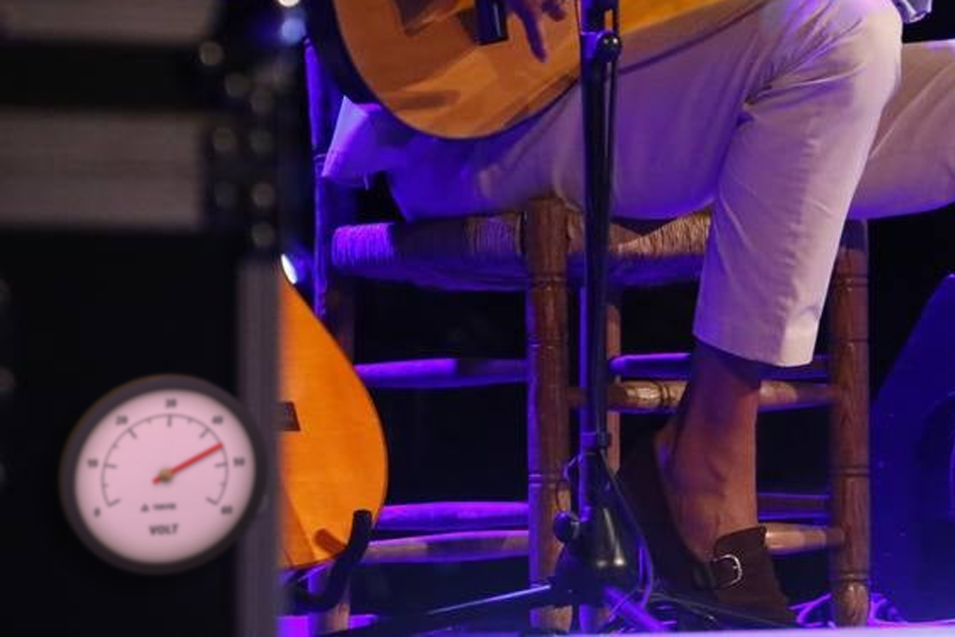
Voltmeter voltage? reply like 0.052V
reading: 45V
